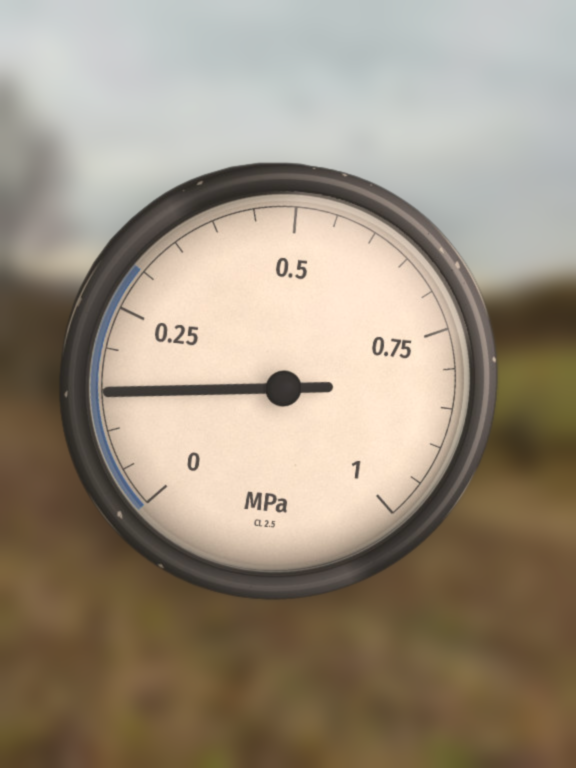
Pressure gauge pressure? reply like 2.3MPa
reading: 0.15MPa
